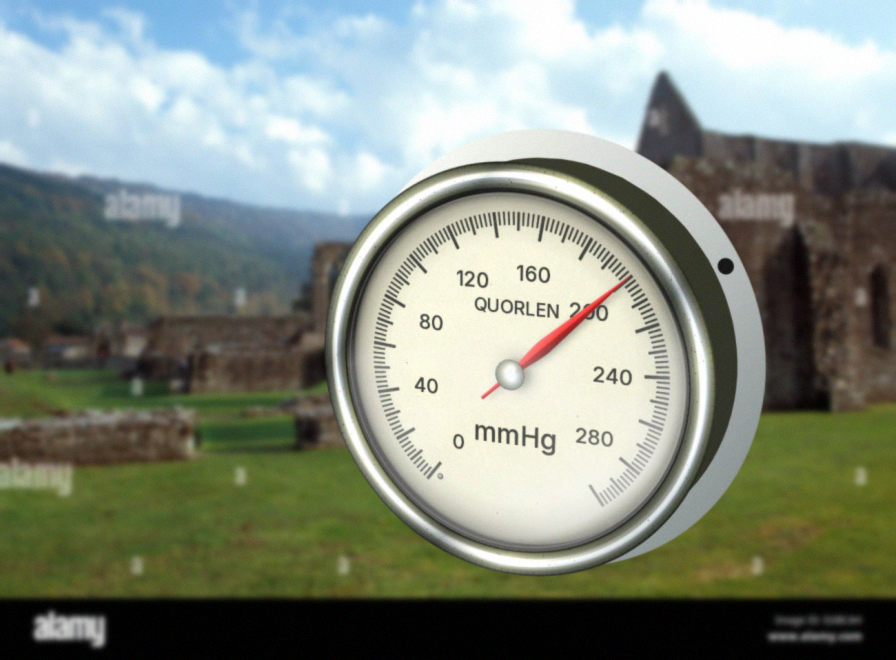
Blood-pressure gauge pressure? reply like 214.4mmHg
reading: 200mmHg
